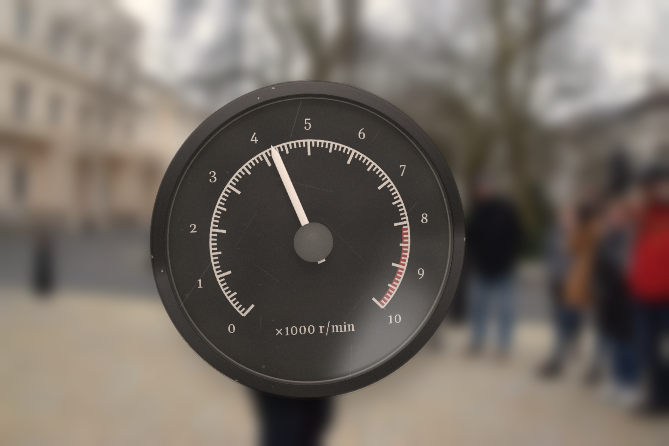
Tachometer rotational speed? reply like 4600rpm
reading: 4200rpm
